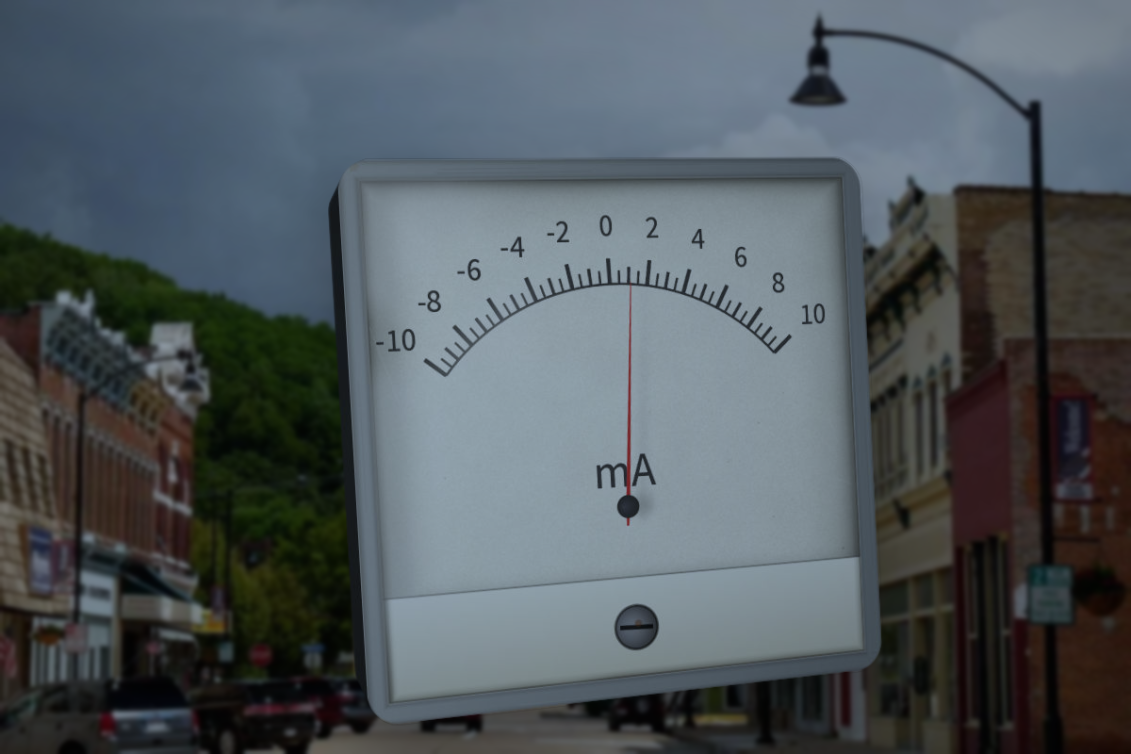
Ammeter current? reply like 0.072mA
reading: 1mA
